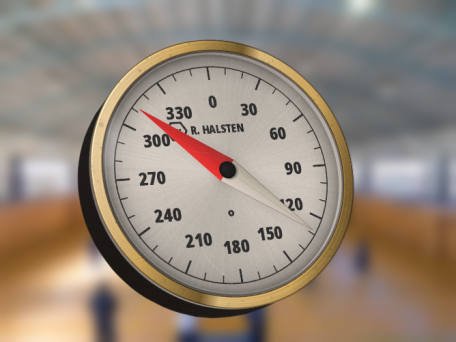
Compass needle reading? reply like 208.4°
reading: 310°
